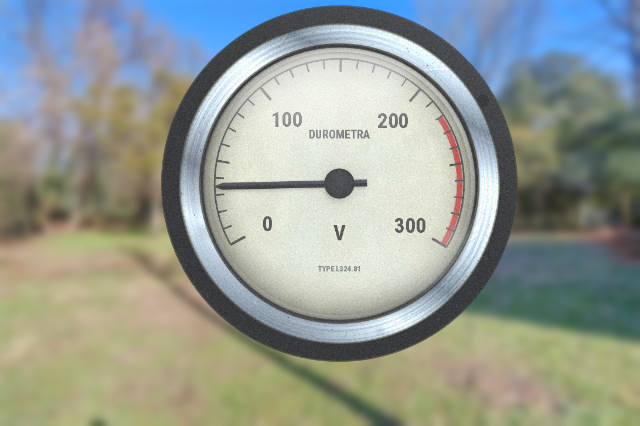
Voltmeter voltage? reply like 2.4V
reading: 35V
